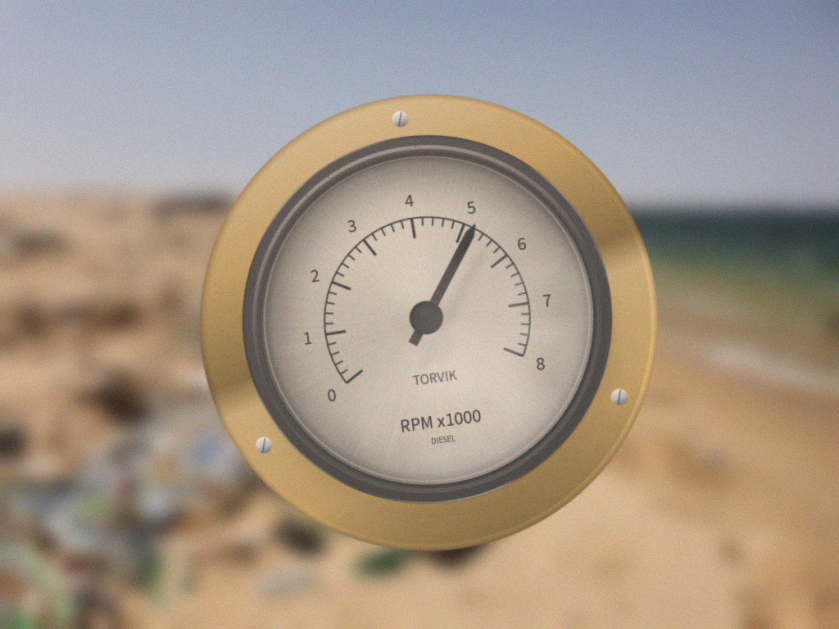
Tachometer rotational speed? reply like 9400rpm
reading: 5200rpm
